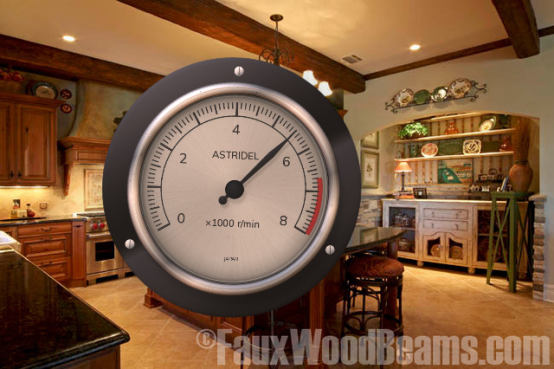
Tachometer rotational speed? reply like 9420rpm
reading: 5500rpm
